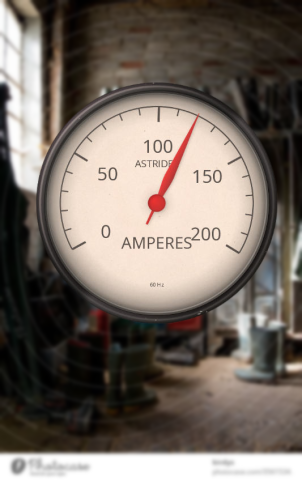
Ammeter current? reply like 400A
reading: 120A
